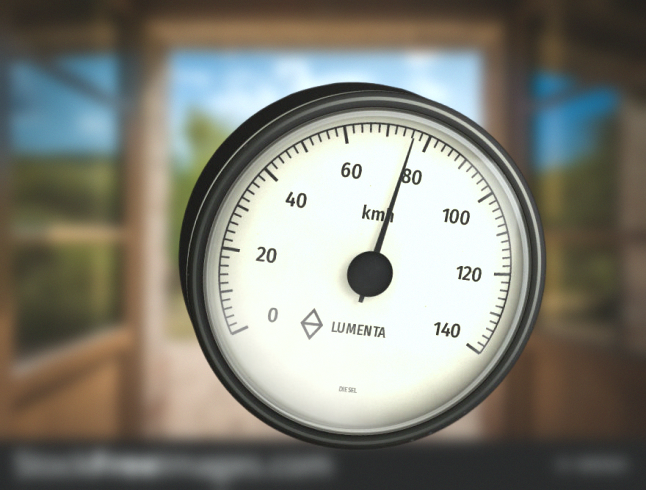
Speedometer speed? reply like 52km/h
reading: 76km/h
